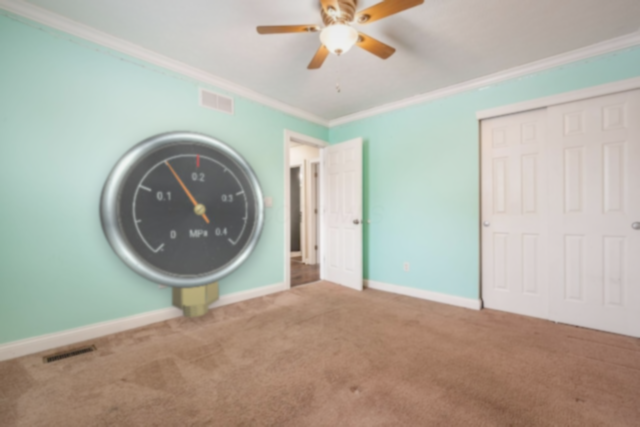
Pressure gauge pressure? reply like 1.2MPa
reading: 0.15MPa
